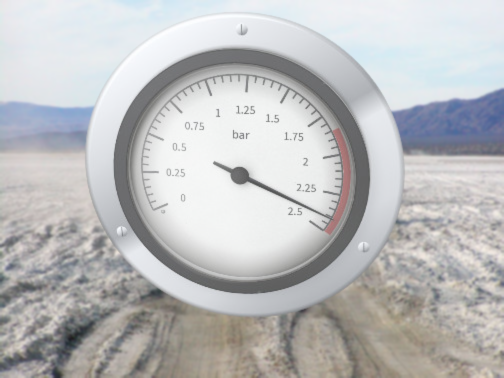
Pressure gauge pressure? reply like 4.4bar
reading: 2.4bar
